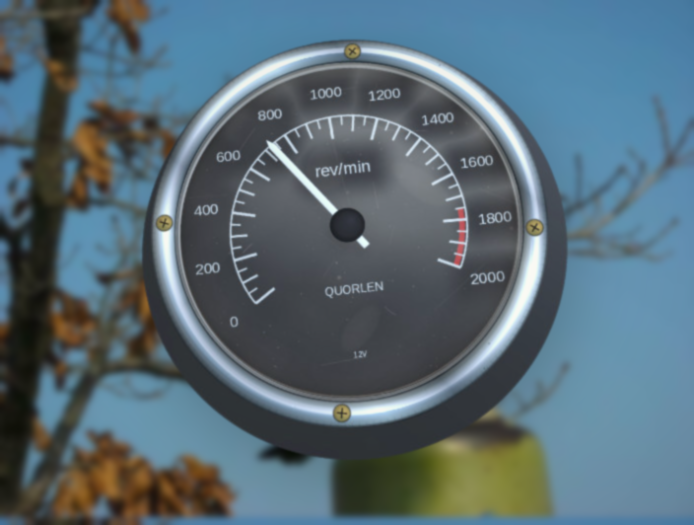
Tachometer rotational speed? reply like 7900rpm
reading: 725rpm
